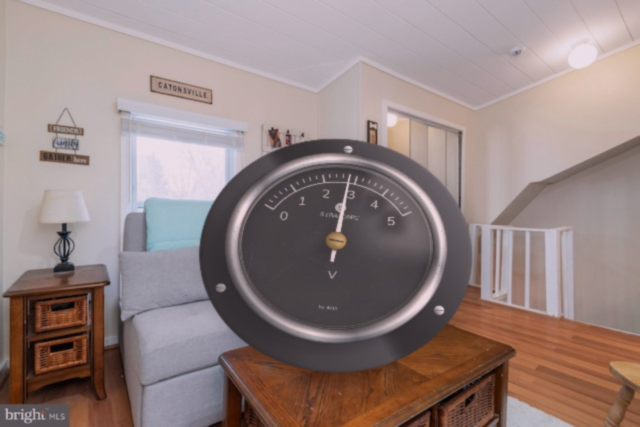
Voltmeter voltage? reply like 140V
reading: 2.8V
